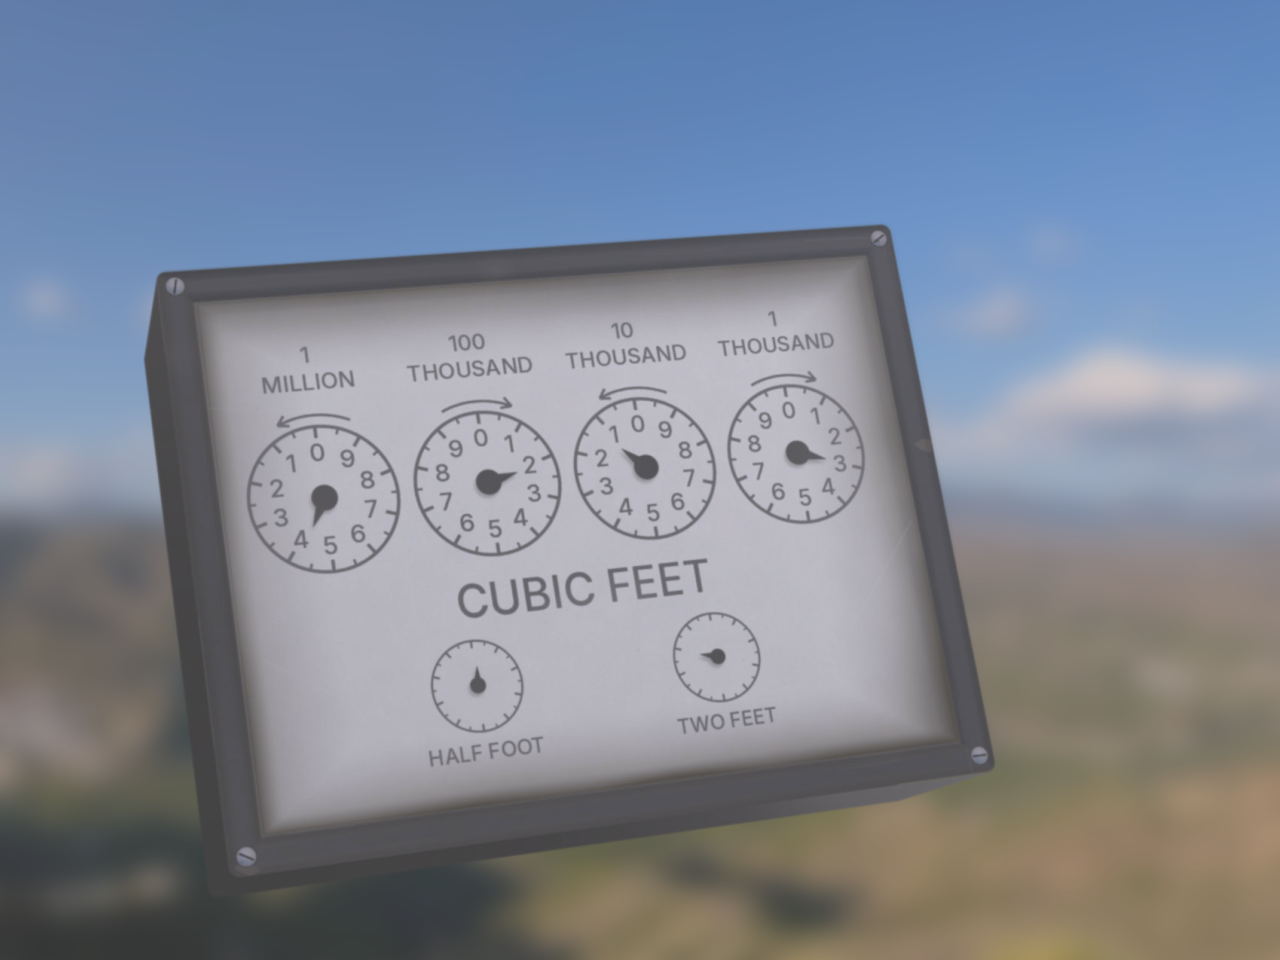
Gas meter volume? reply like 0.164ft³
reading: 421300ft³
